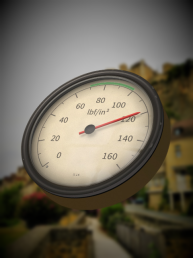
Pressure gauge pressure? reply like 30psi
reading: 120psi
